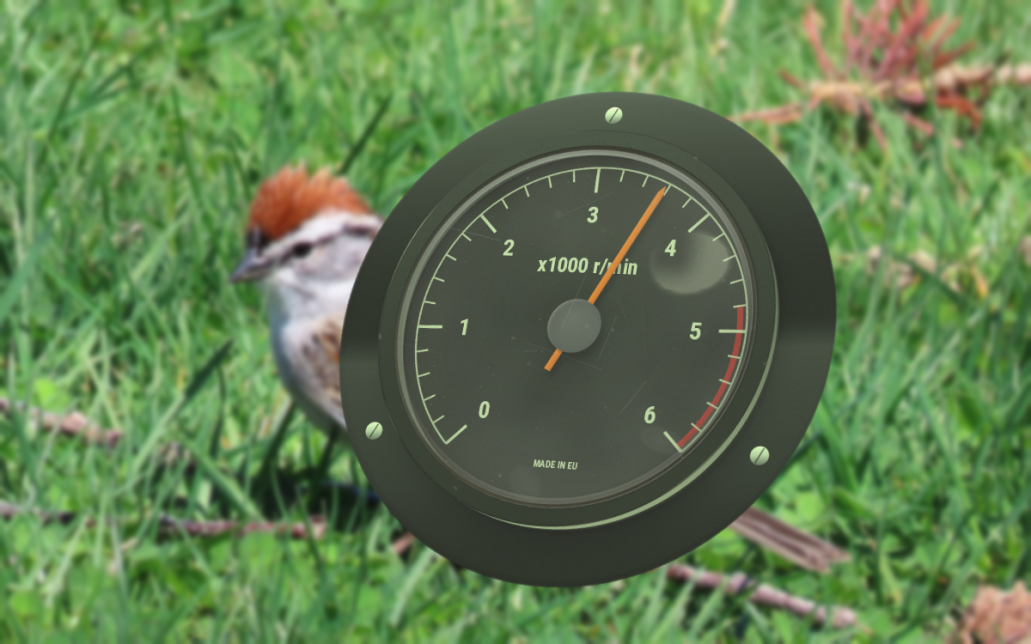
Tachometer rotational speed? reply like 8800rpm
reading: 3600rpm
